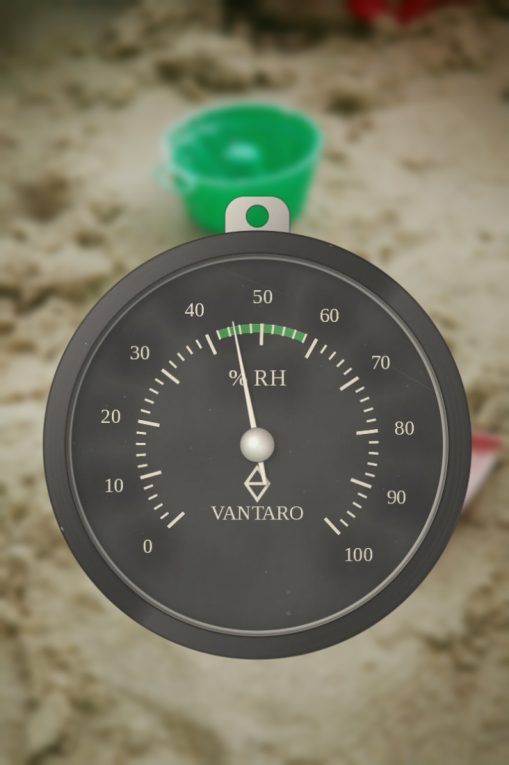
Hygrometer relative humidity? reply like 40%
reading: 45%
